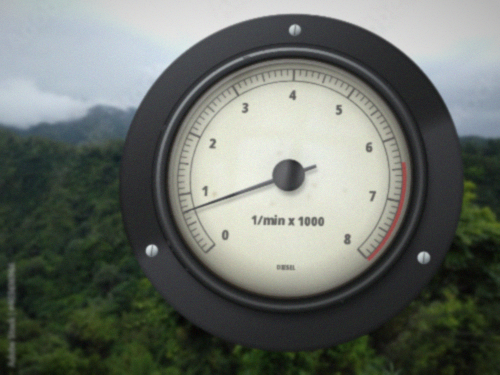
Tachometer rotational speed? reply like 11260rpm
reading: 700rpm
